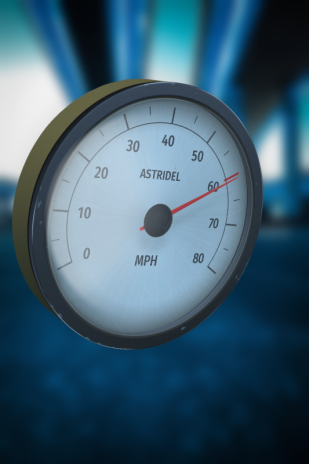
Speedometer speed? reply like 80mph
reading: 60mph
